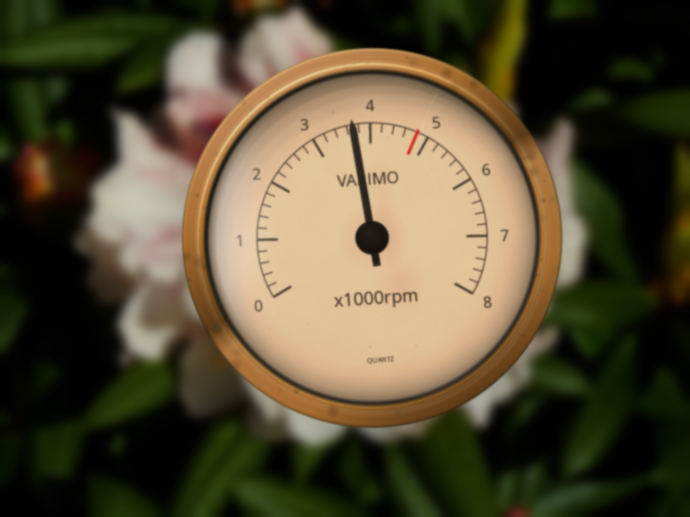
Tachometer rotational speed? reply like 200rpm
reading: 3700rpm
